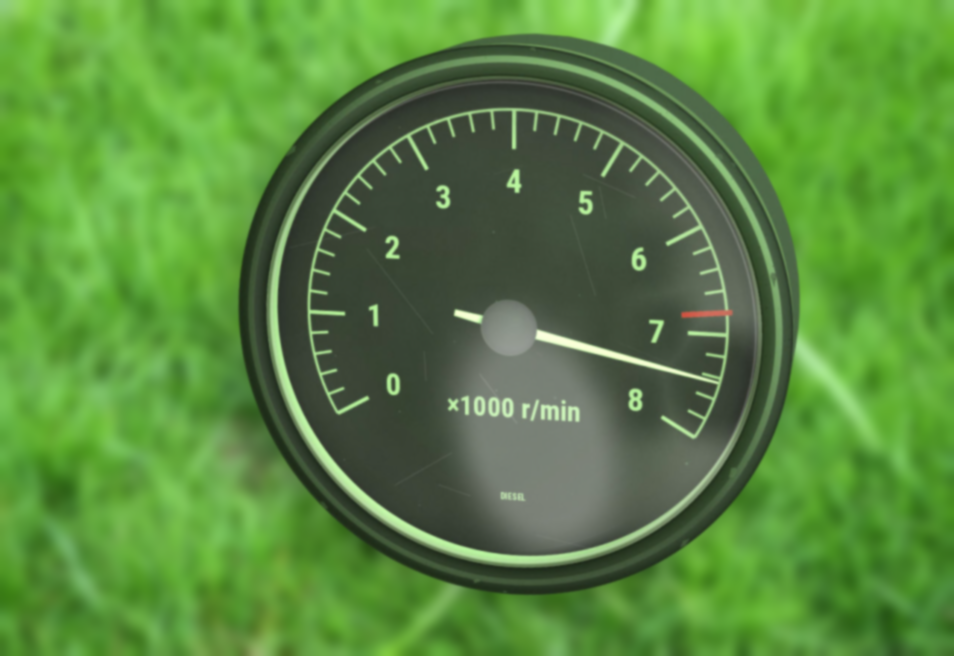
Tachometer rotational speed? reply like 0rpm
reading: 7400rpm
